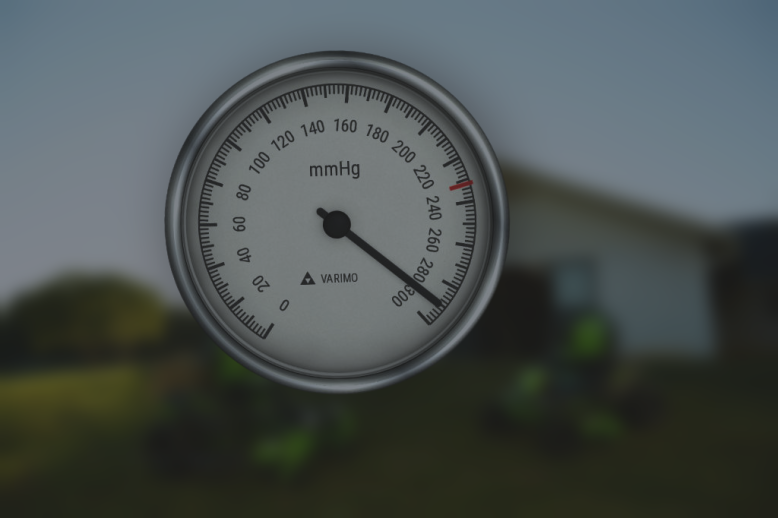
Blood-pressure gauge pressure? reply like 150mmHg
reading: 290mmHg
